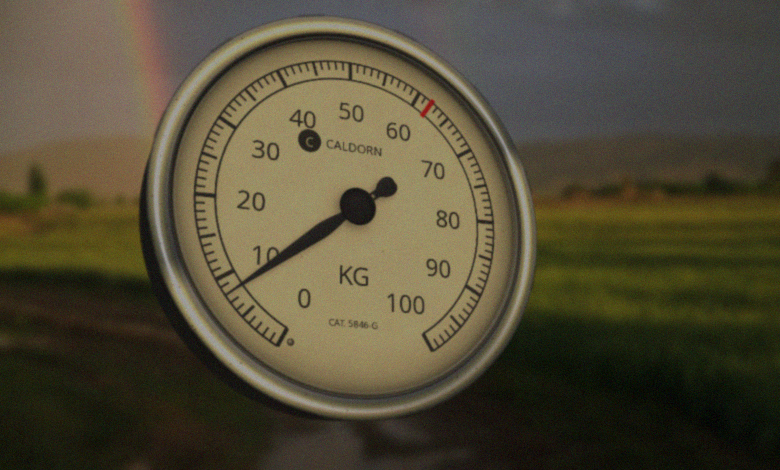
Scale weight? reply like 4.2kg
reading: 8kg
